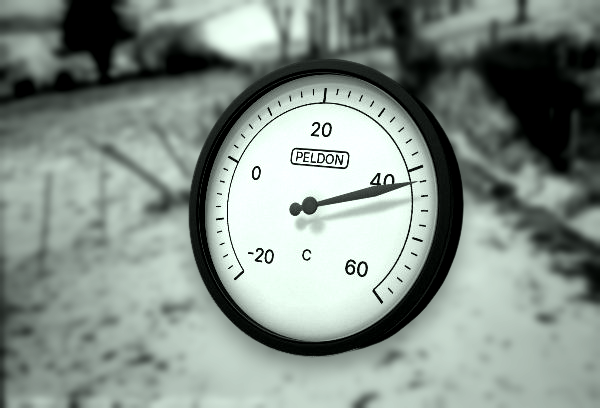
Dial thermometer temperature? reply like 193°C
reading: 42°C
